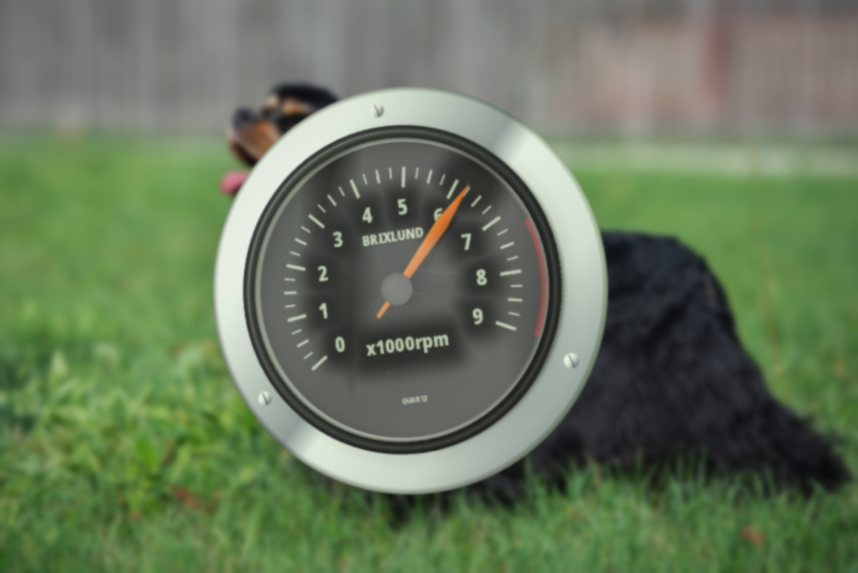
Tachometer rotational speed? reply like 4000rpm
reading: 6250rpm
